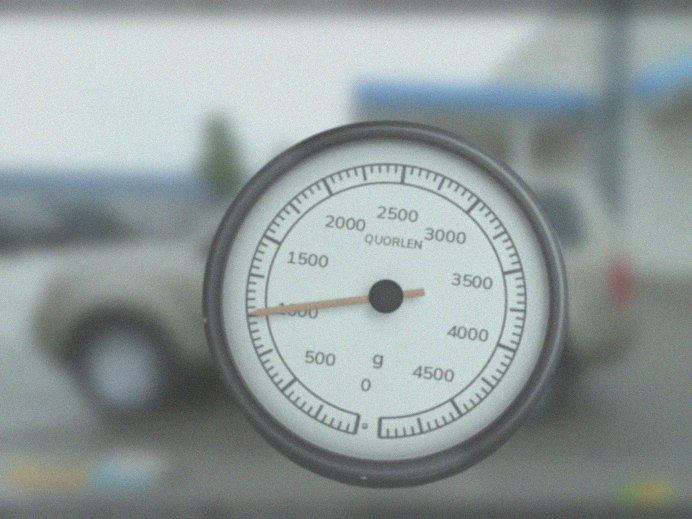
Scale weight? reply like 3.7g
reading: 1000g
